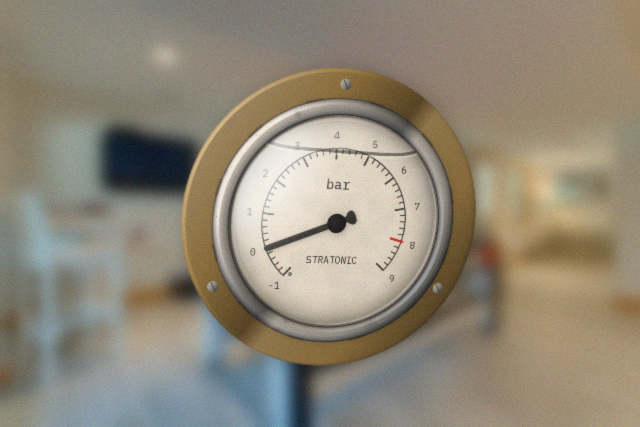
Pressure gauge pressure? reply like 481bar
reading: 0bar
